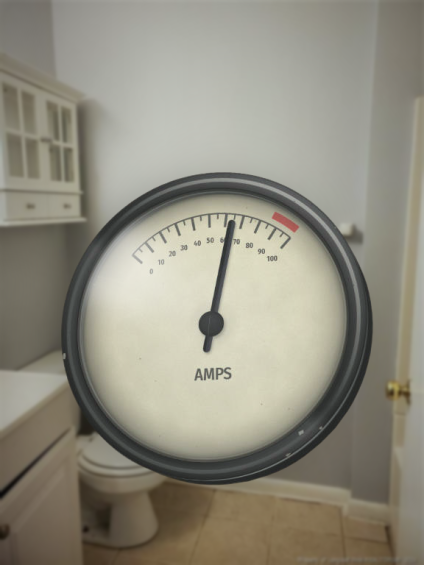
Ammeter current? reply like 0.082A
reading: 65A
